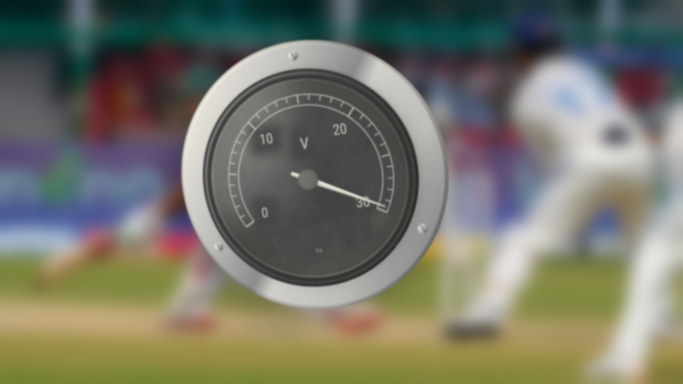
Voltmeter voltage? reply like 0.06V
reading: 29.5V
